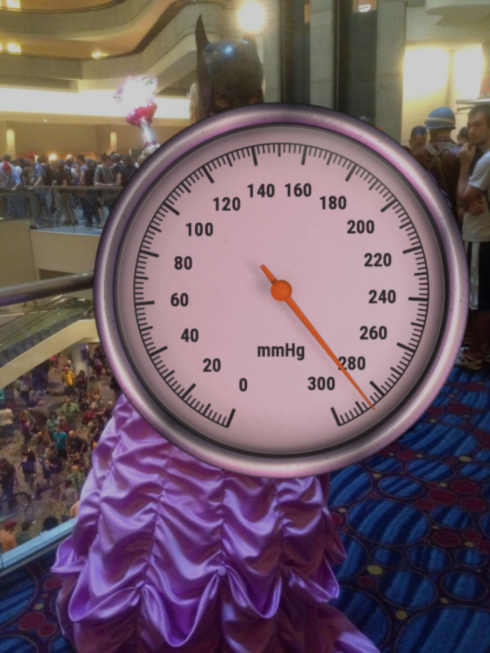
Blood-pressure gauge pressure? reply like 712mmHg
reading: 286mmHg
